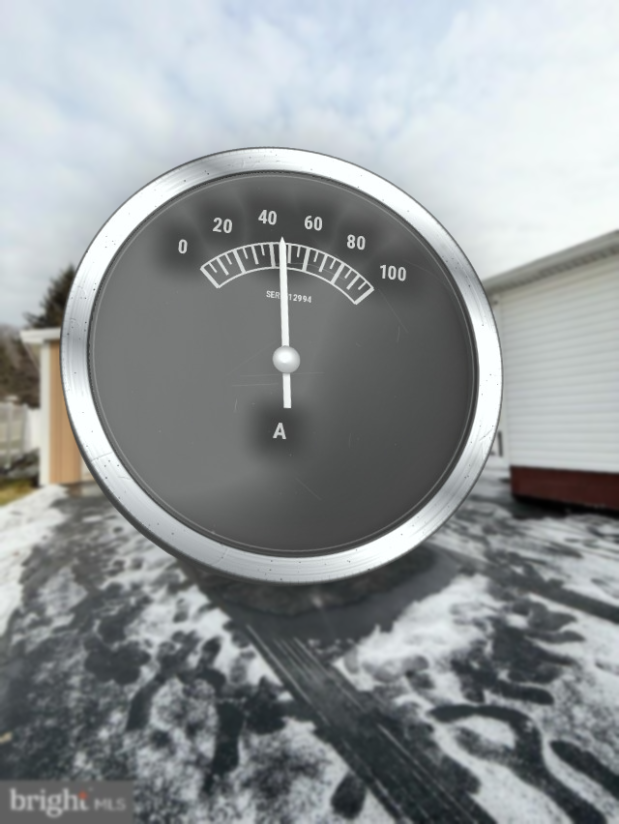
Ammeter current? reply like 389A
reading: 45A
